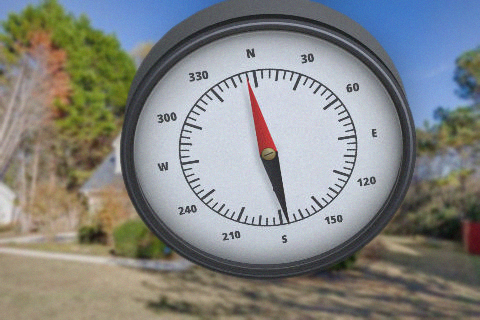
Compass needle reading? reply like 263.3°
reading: 355°
